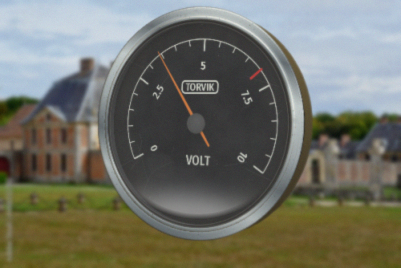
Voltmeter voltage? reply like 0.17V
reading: 3.5V
